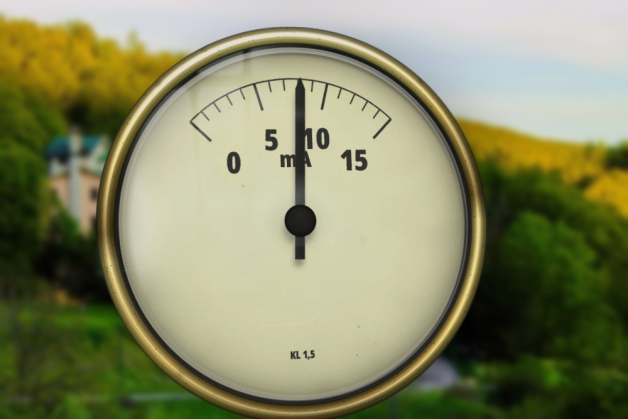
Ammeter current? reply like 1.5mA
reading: 8mA
